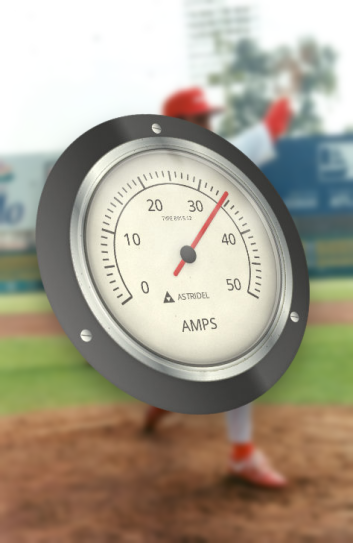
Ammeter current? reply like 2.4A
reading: 34A
